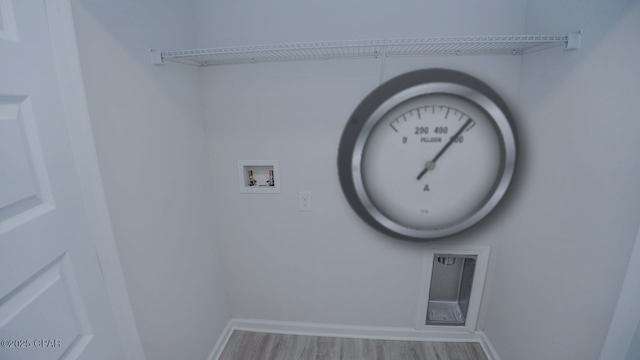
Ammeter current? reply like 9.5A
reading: 550A
